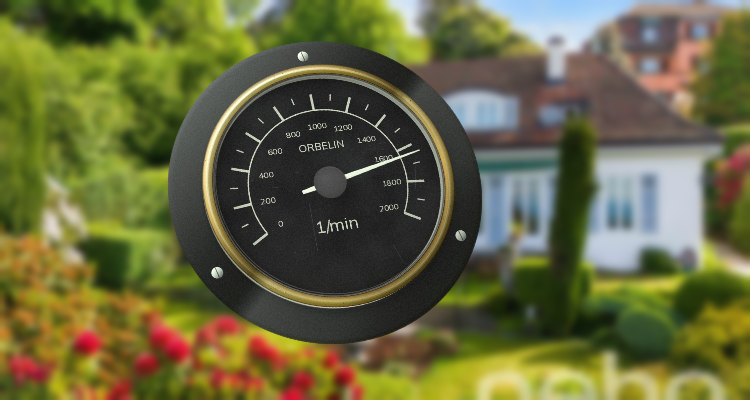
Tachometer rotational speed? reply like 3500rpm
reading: 1650rpm
